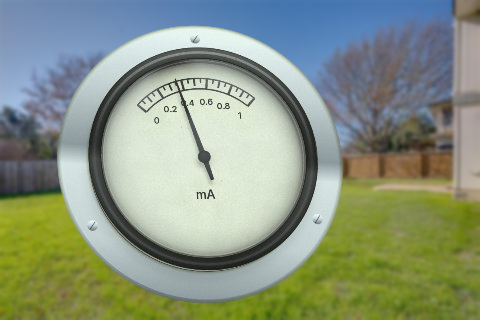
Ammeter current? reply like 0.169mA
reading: 0.35mA
